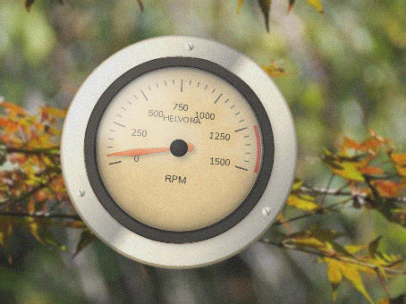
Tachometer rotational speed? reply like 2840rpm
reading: 50rpm
